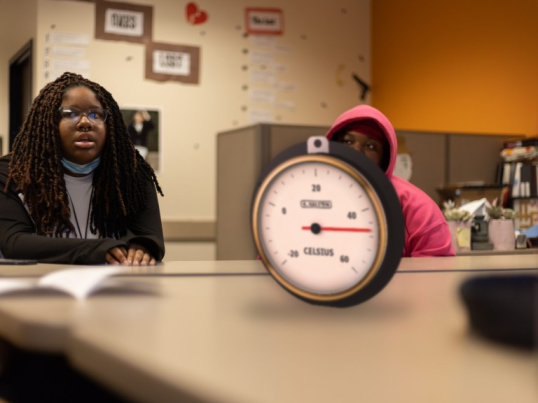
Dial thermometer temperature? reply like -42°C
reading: 46°C
